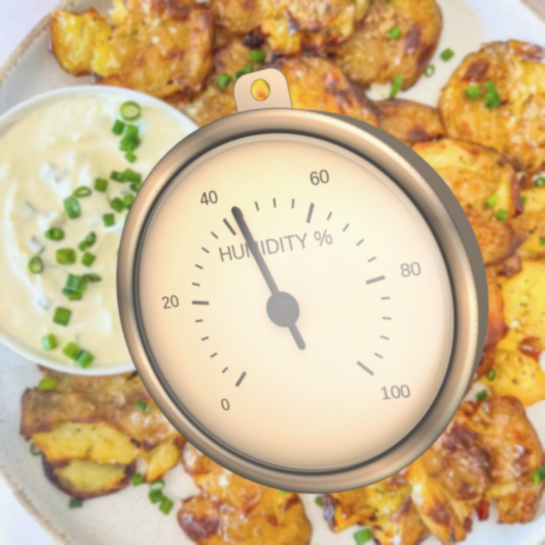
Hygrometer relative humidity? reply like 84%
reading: 44%
